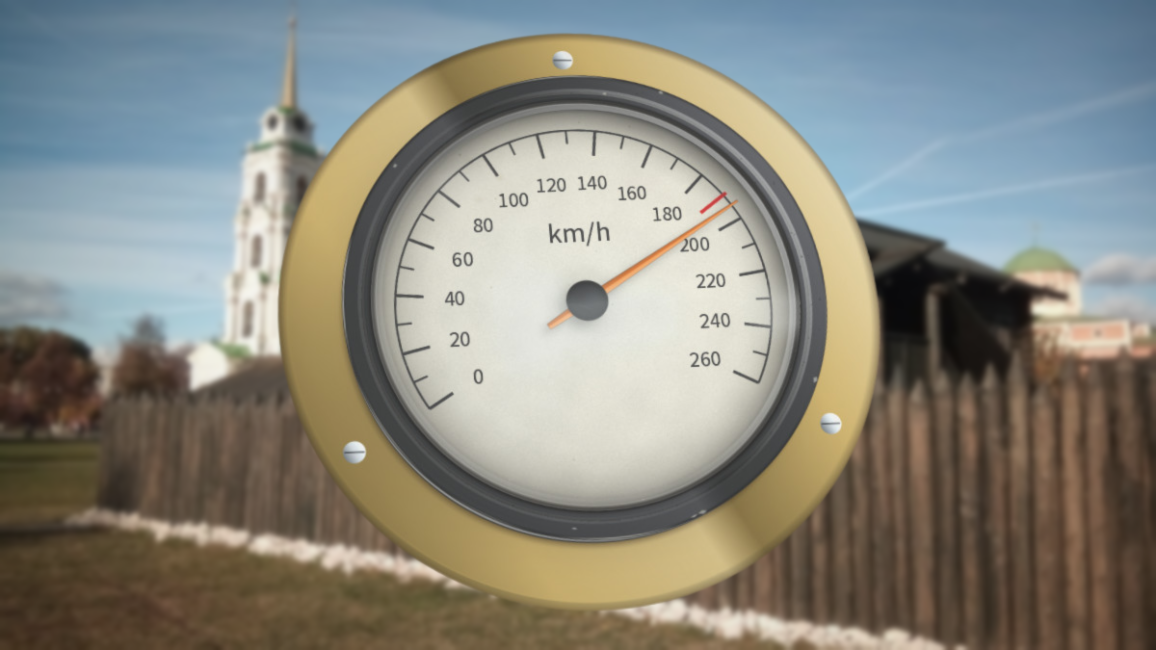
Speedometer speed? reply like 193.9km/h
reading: 195km/h
